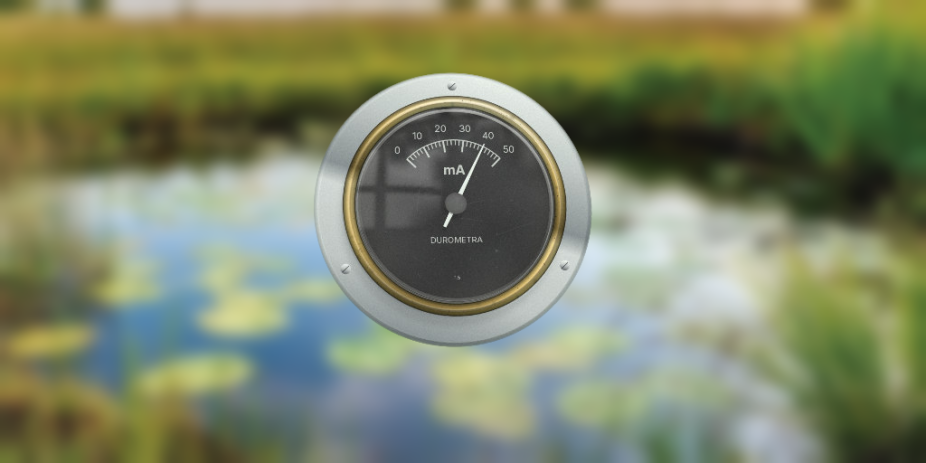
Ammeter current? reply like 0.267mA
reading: 40mA
